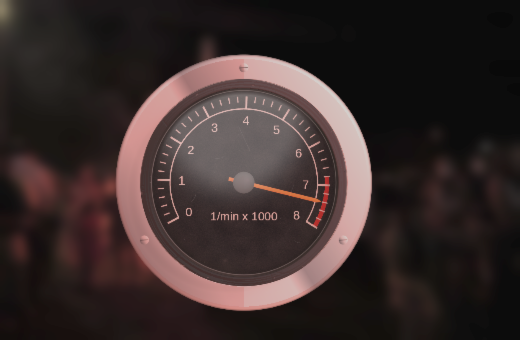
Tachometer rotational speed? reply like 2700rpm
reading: 7400rpm
